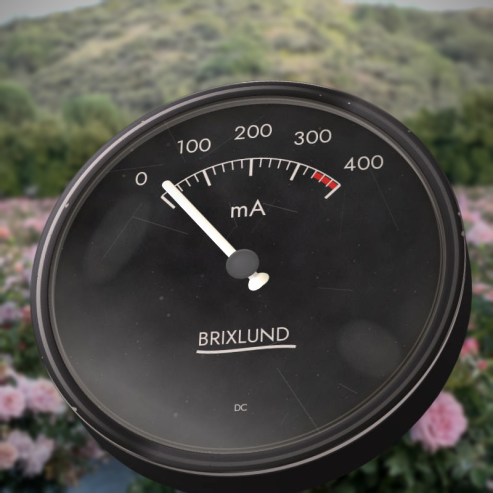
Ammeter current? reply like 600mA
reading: 20mA
